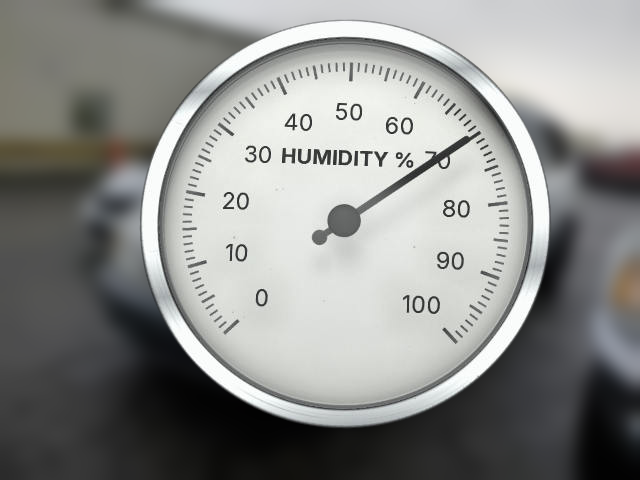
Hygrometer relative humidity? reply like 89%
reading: 70%
